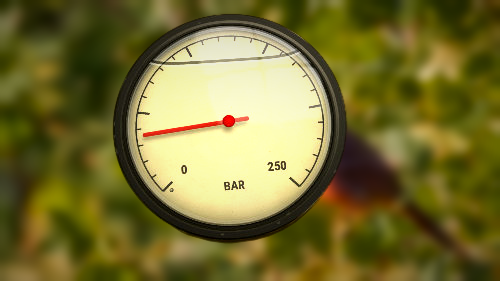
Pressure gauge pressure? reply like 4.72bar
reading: 35bar
